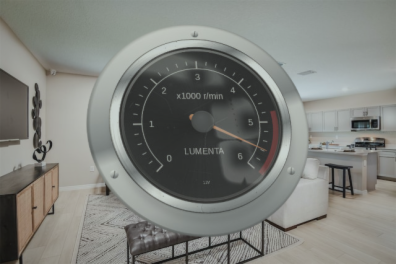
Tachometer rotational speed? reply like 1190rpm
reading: 5600rpm
